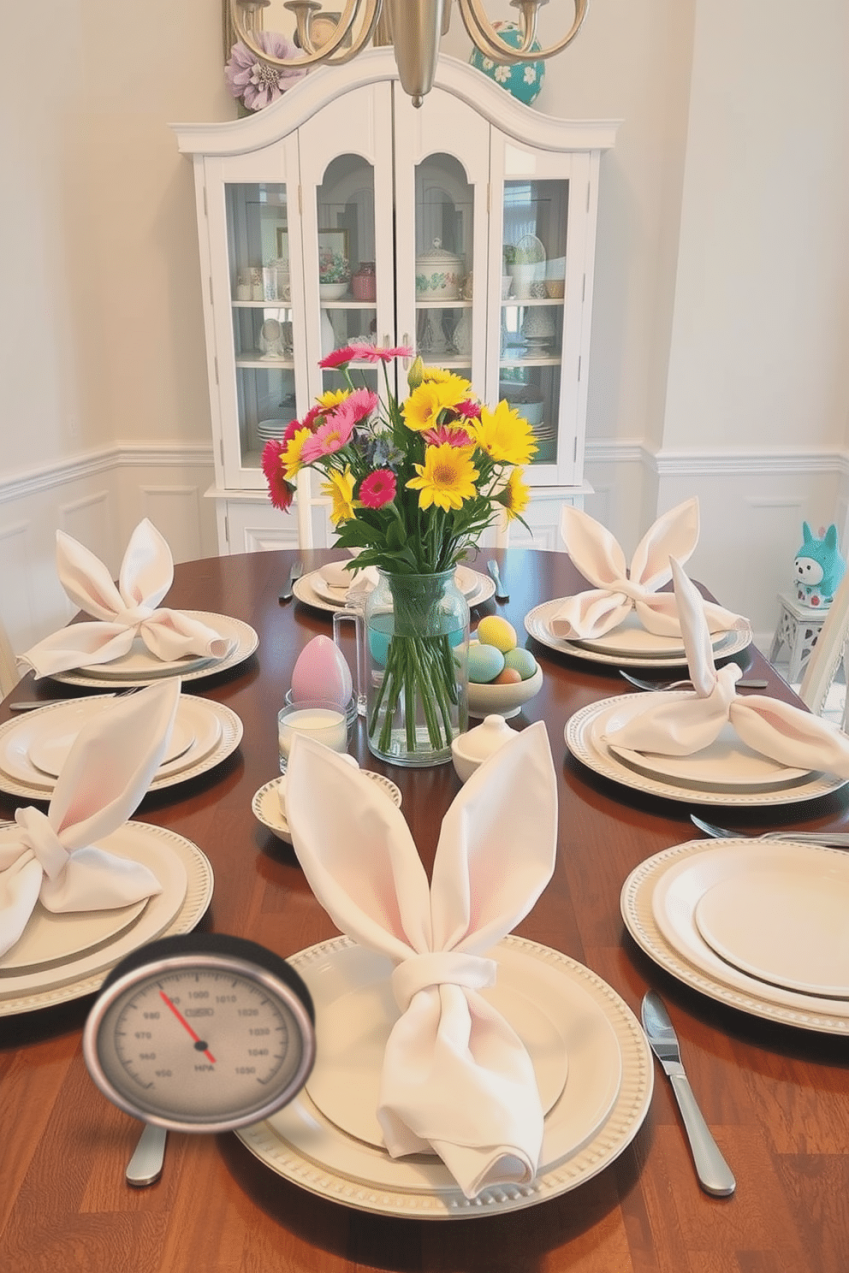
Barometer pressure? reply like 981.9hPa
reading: 990hPa
